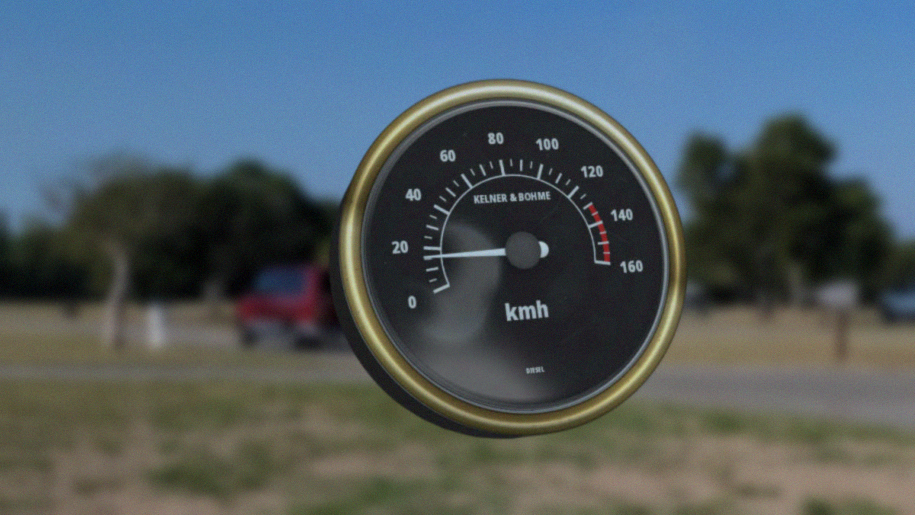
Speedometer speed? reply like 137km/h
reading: 15km/h
